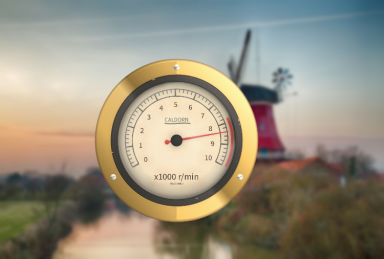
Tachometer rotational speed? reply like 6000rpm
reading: 8400rpm
